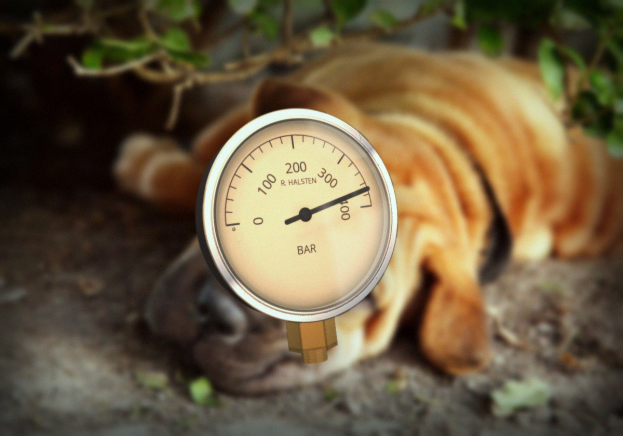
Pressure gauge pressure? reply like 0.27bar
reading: 370bar
